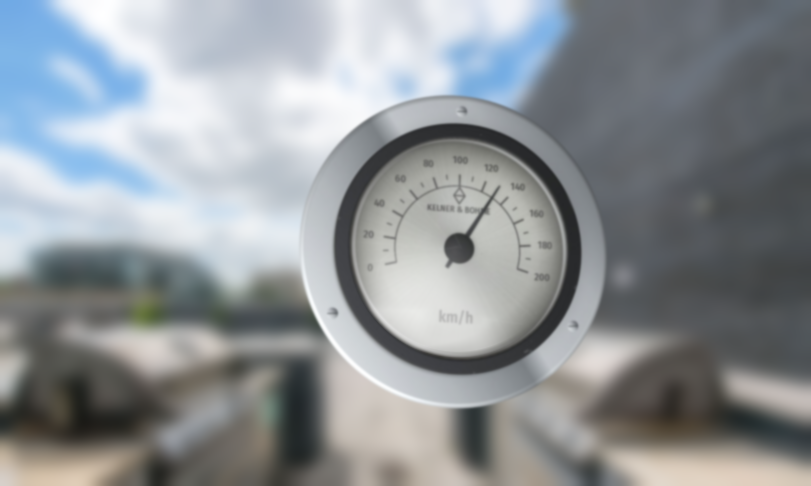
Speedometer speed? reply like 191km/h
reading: 130km/h
